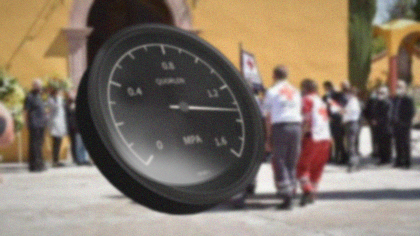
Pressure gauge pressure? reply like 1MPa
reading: 1.35MPa
